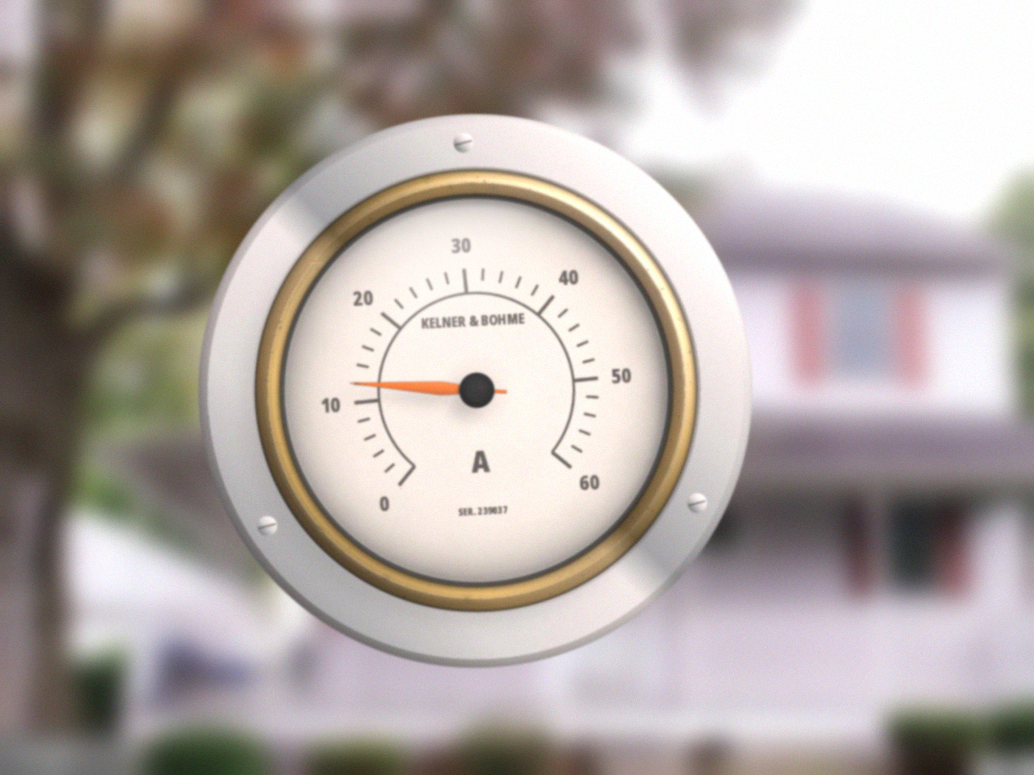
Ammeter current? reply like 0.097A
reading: 12A
